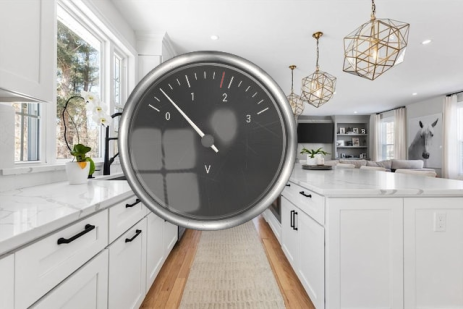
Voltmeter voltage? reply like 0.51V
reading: 0.4V
